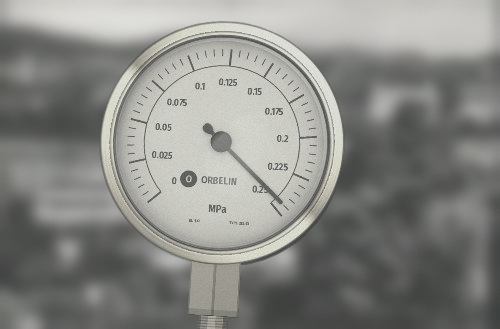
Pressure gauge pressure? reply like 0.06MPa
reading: 0.245MPa
